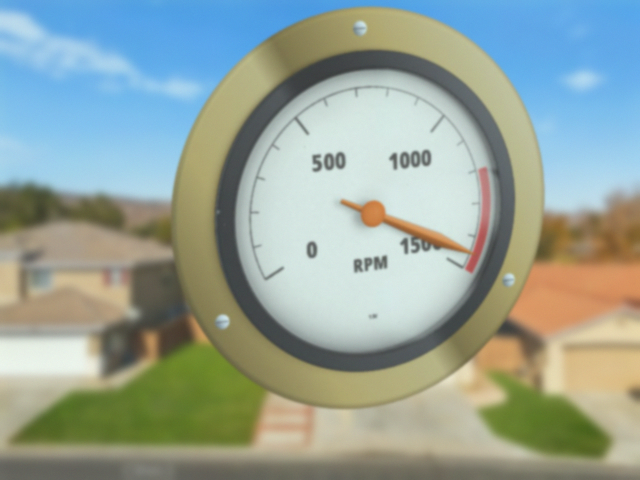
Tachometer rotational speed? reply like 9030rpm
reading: 1450rpm
